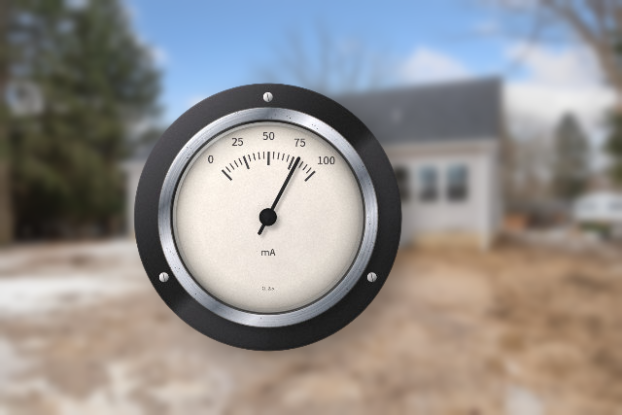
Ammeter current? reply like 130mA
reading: 80mA
